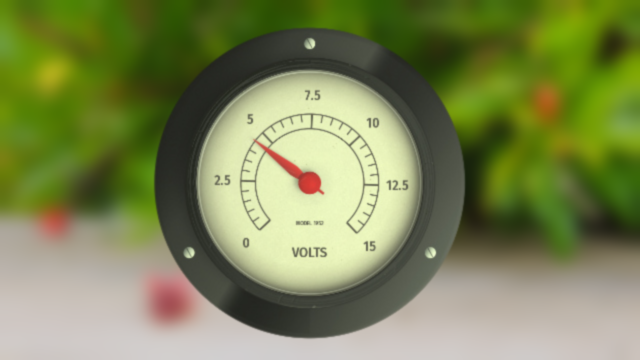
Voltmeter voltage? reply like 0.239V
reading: 4.5V
